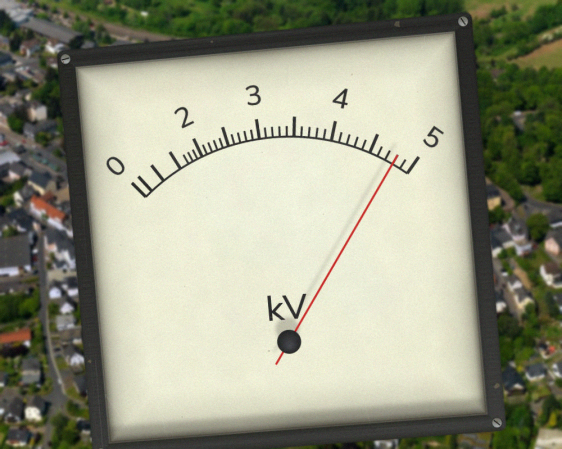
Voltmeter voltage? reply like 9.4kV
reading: 4.8kV
